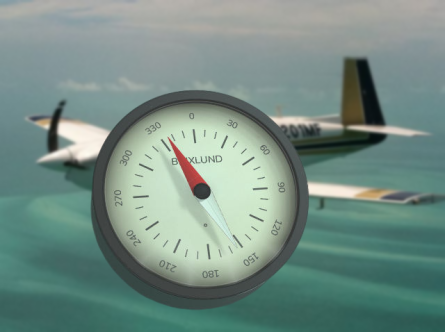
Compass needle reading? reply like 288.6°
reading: 335°
